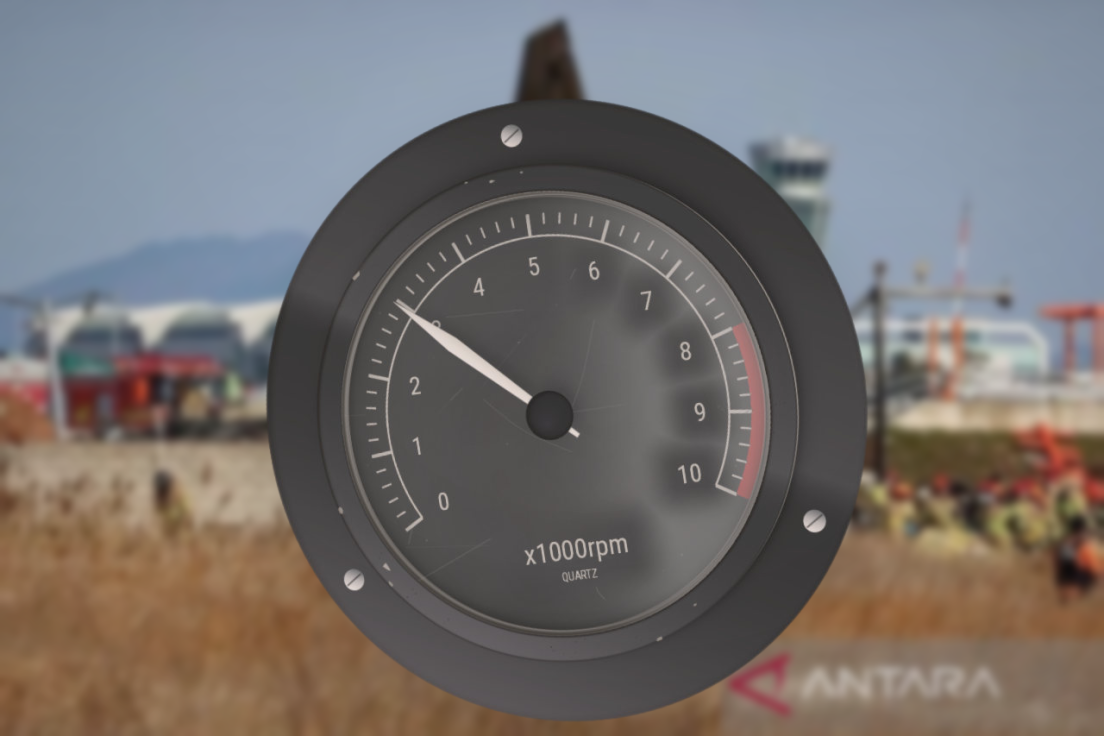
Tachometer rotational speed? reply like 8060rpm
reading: 3000rpm
